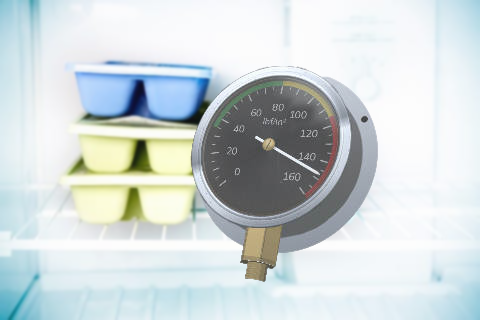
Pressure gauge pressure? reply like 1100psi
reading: 147.5psi
